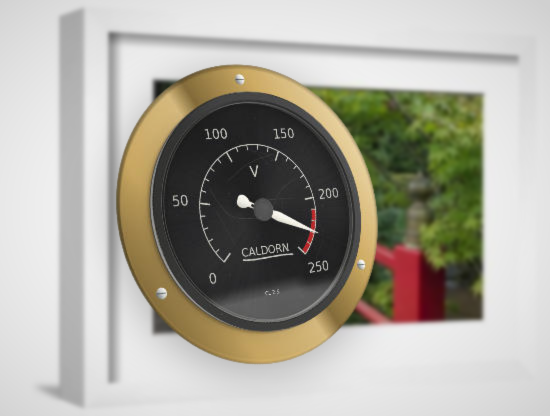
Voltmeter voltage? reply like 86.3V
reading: 230V
